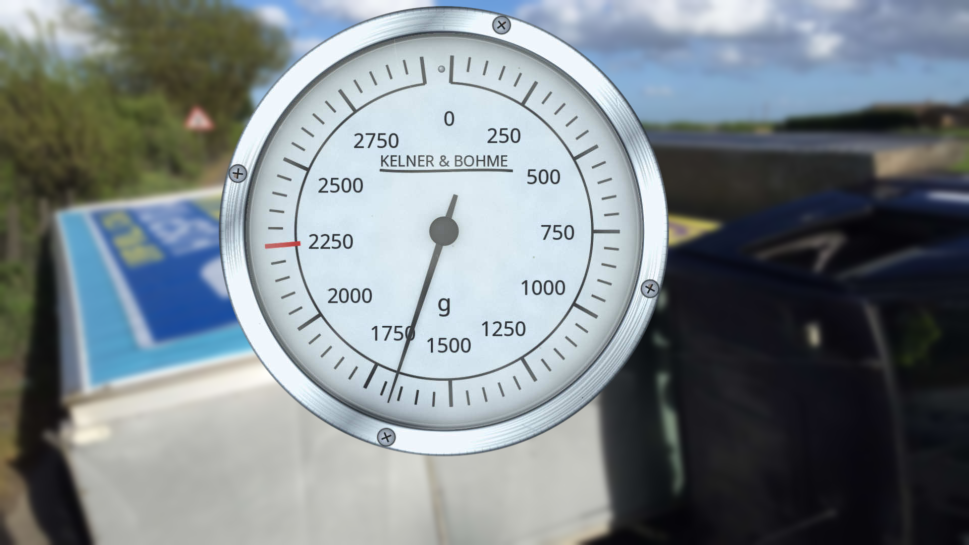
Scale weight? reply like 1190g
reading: 1675g
